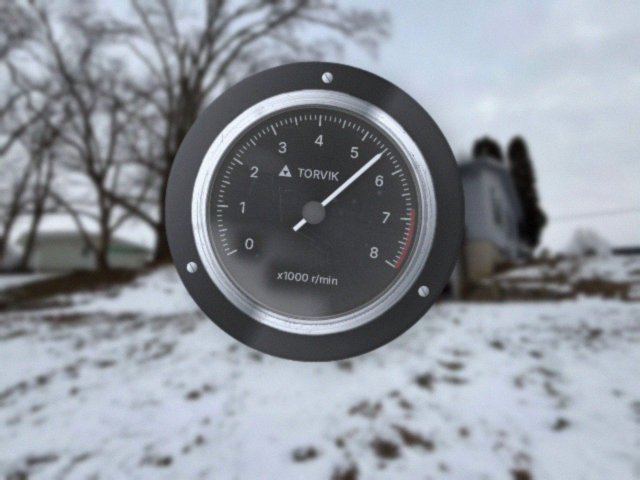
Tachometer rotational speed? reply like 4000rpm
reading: 5500rpm
